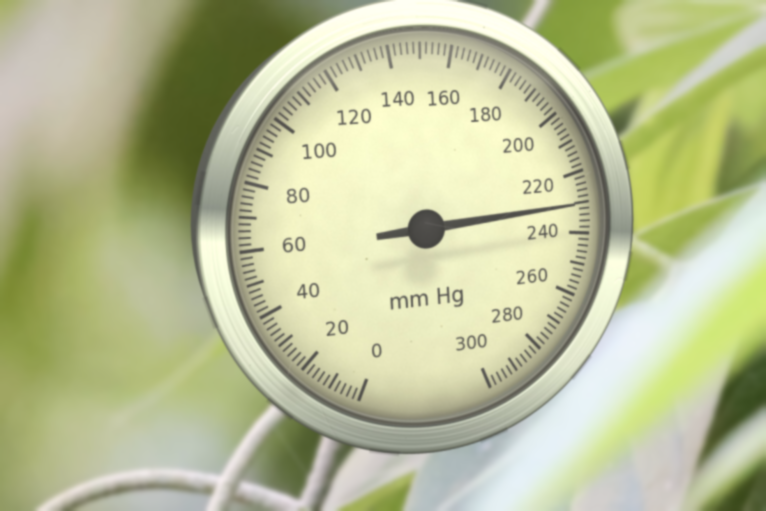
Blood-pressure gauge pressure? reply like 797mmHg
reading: 230mmHg
